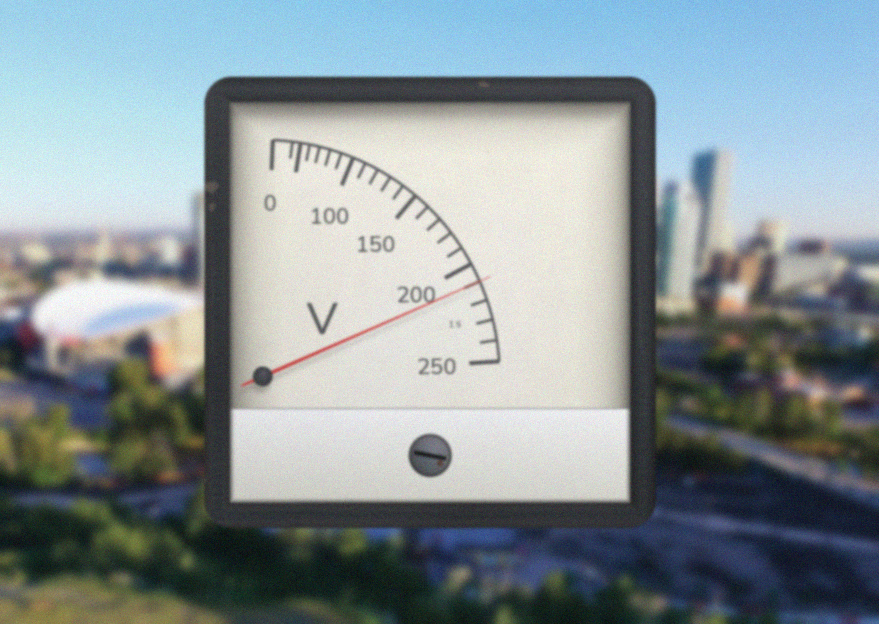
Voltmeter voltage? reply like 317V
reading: 210V
